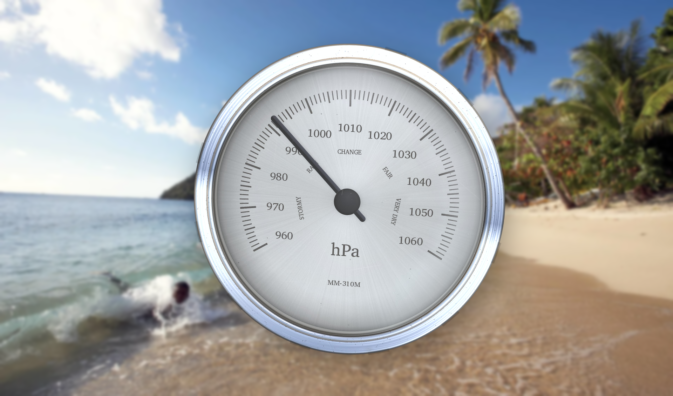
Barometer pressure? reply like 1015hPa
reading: 992hPa
